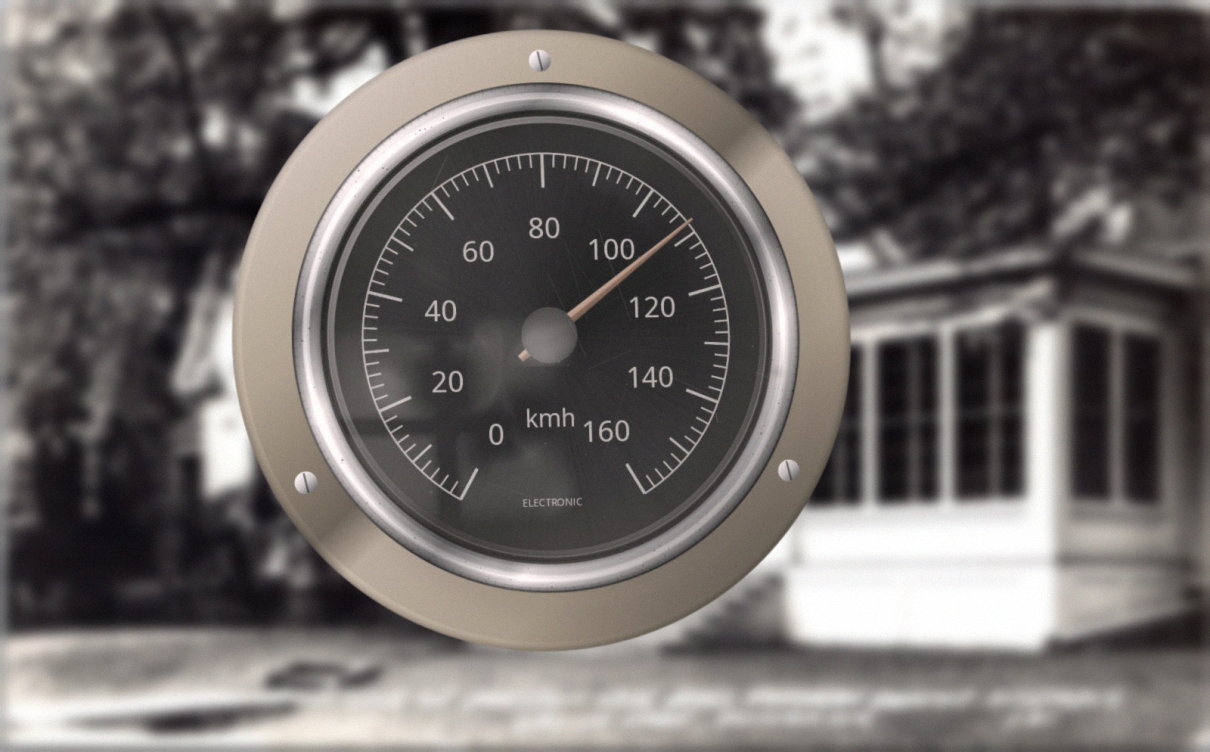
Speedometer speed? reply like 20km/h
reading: 108km/h
